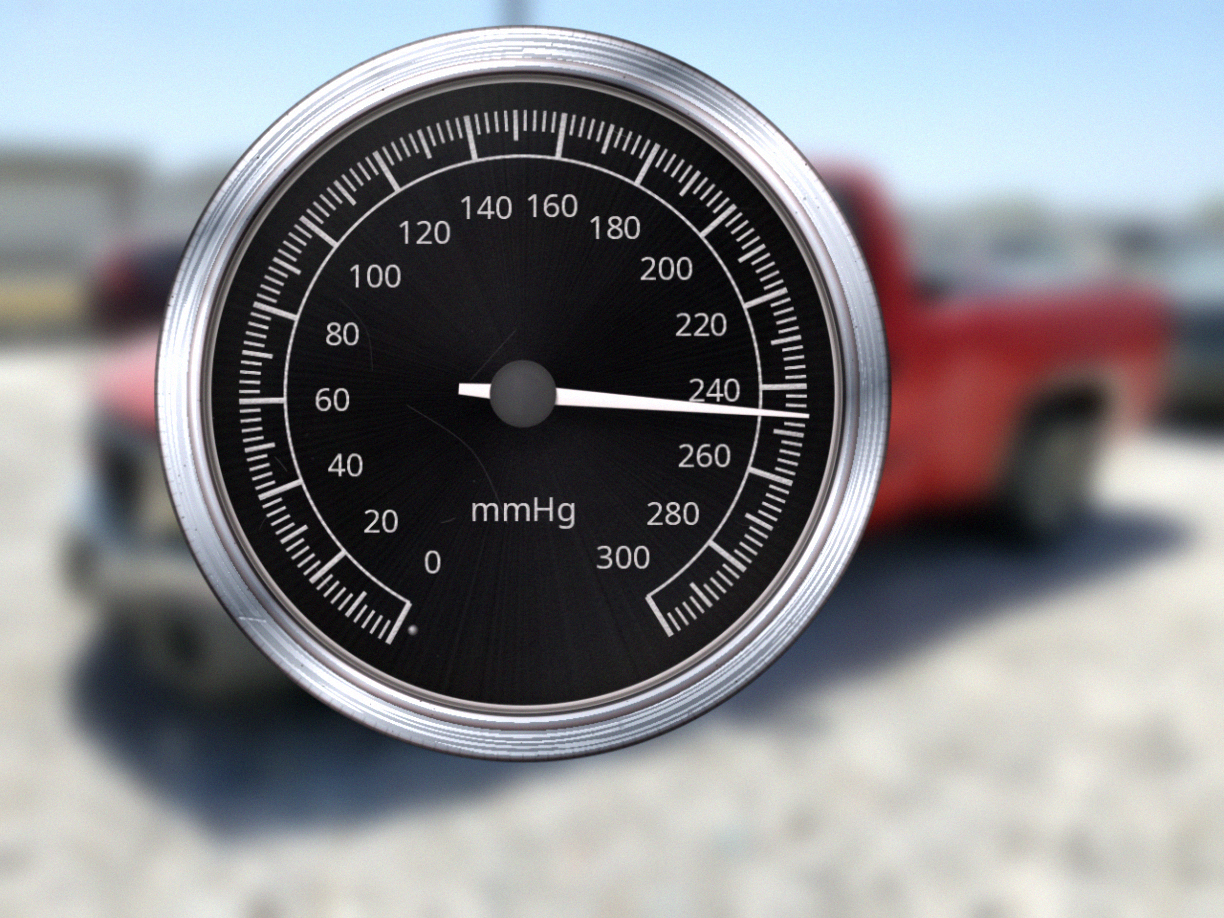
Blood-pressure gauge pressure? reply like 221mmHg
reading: 246mmHg
